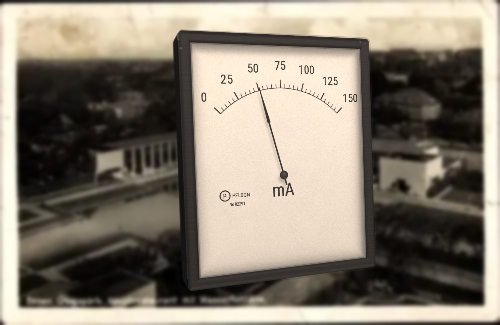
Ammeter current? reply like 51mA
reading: 50mA
